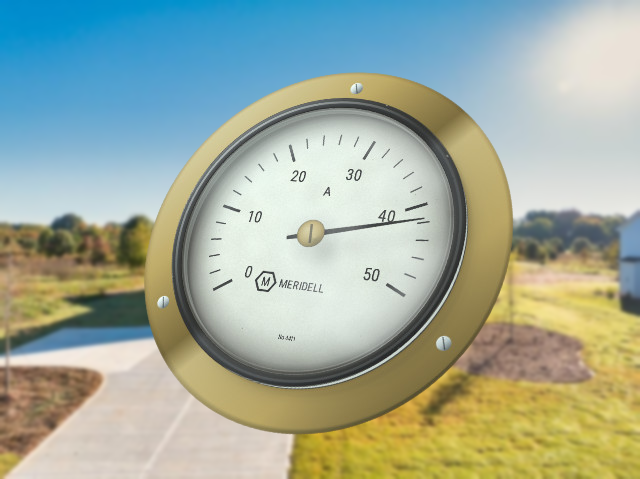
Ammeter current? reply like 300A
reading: 42A
